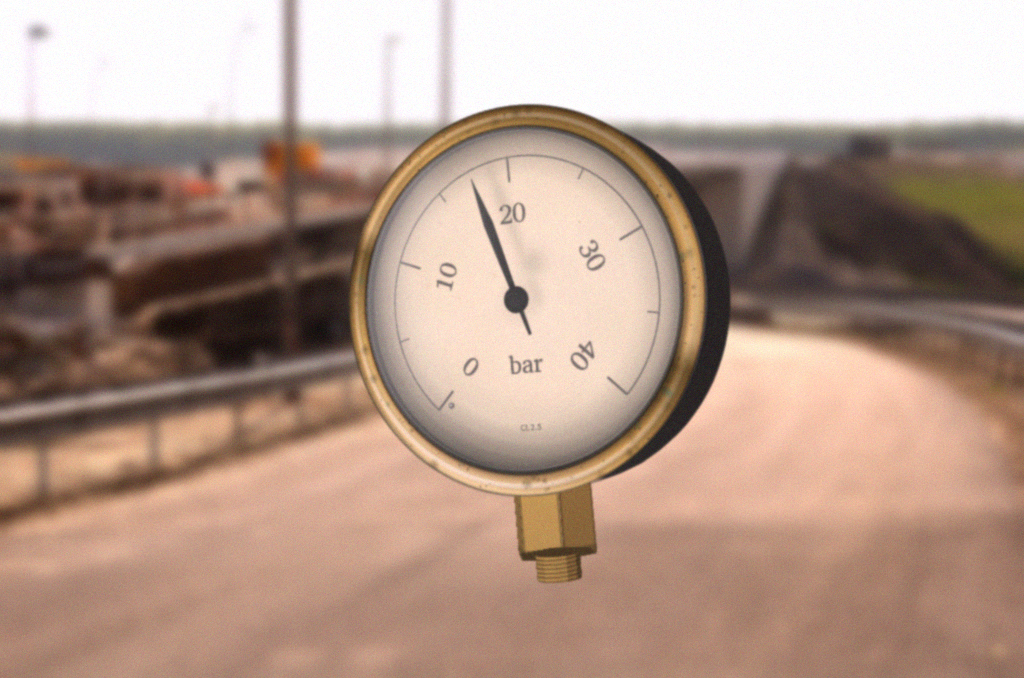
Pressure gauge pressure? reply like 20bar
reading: 17.5bar
